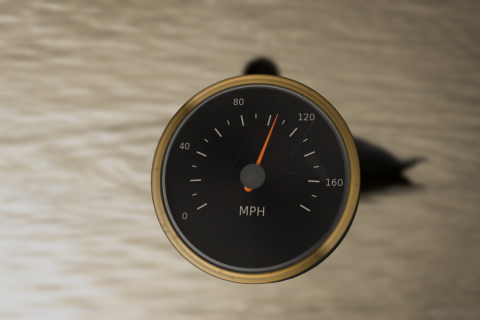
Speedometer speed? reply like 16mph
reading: 105mph
